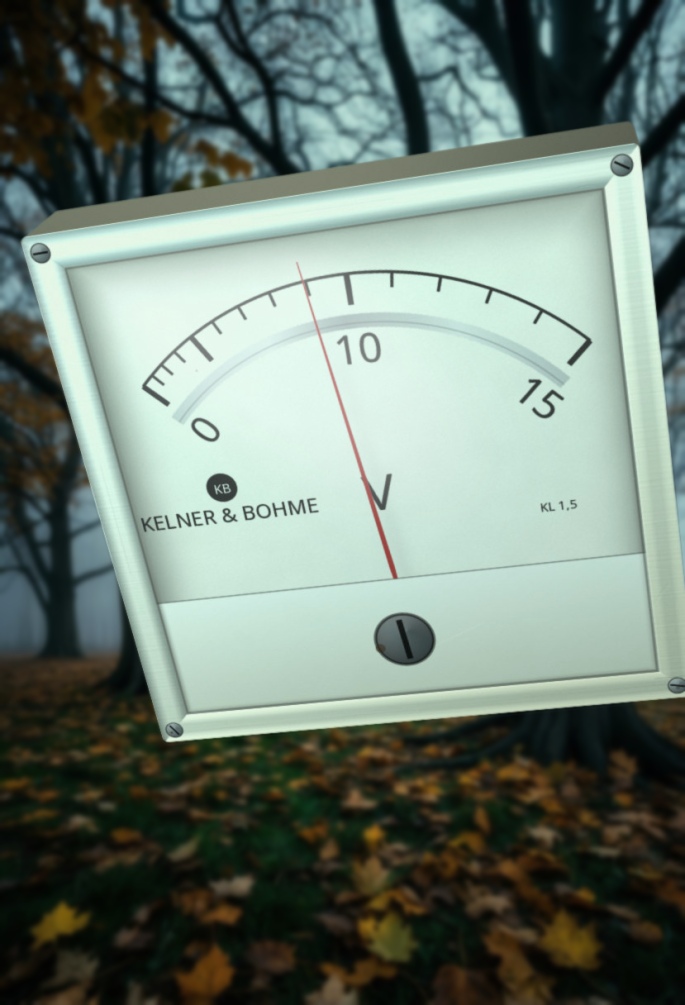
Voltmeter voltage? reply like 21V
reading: 9V
